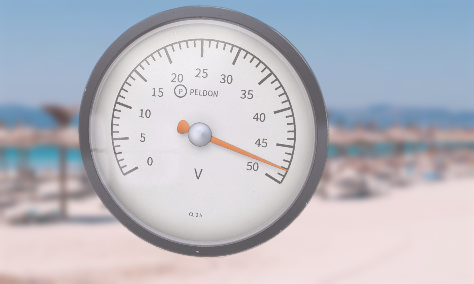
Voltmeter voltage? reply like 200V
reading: 48V
